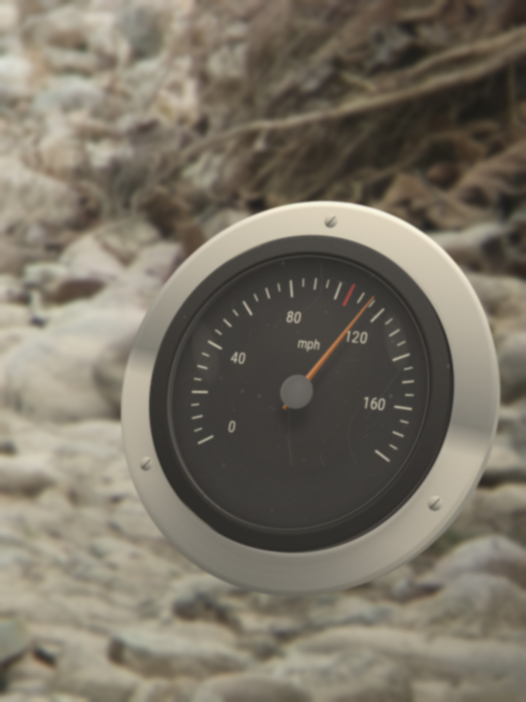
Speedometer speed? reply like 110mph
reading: 115mph
